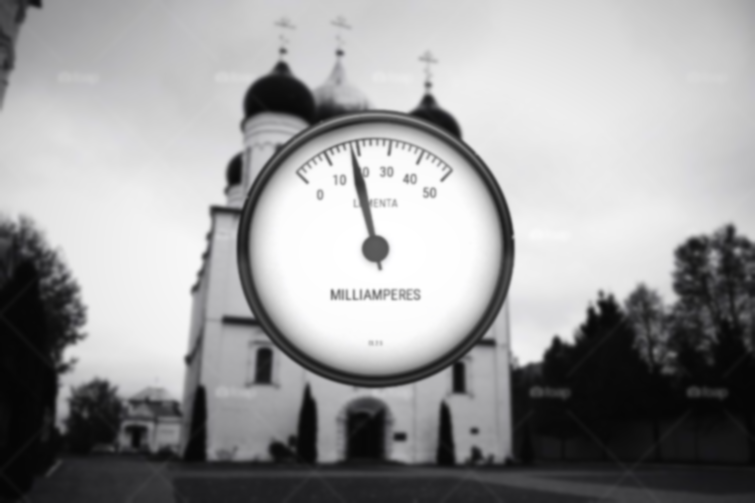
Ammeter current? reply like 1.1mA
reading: 18mA
